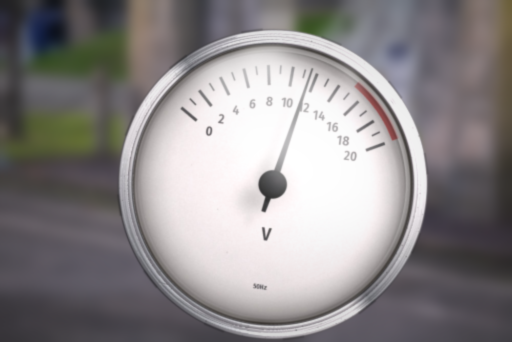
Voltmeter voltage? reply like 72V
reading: 11.5V
